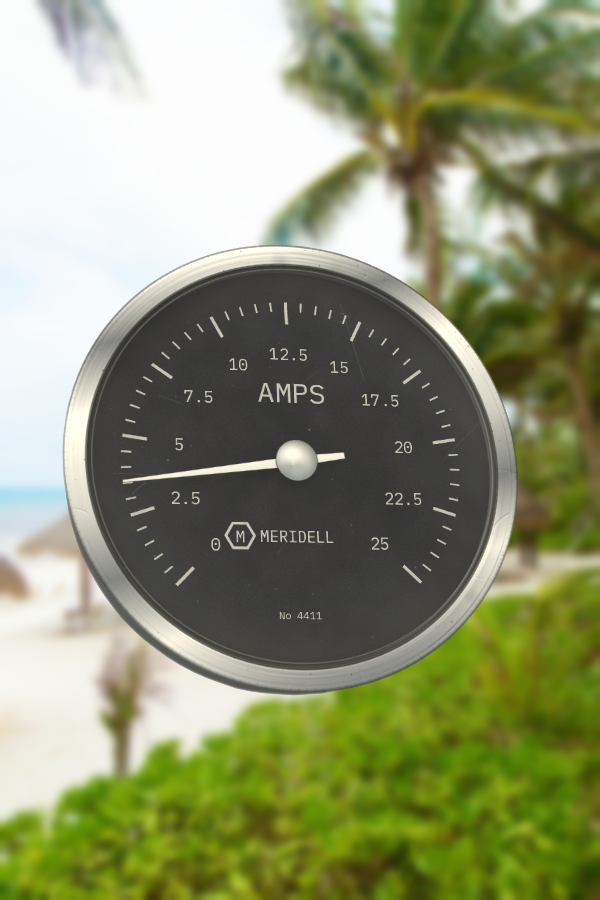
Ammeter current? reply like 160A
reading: 3.5A
